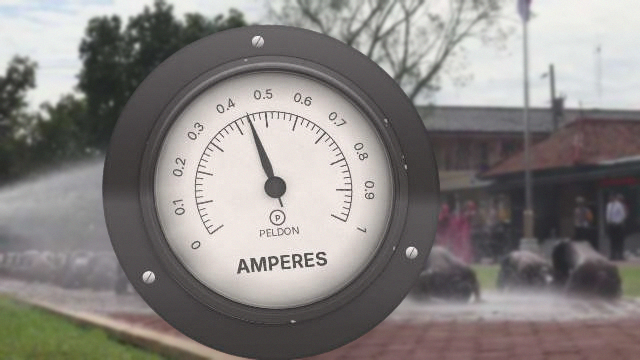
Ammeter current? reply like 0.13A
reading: 0.44A
